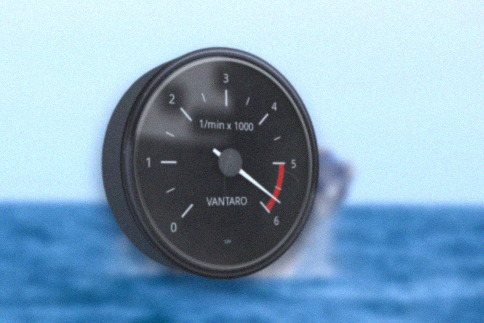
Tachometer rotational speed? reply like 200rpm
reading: 5750rpm
